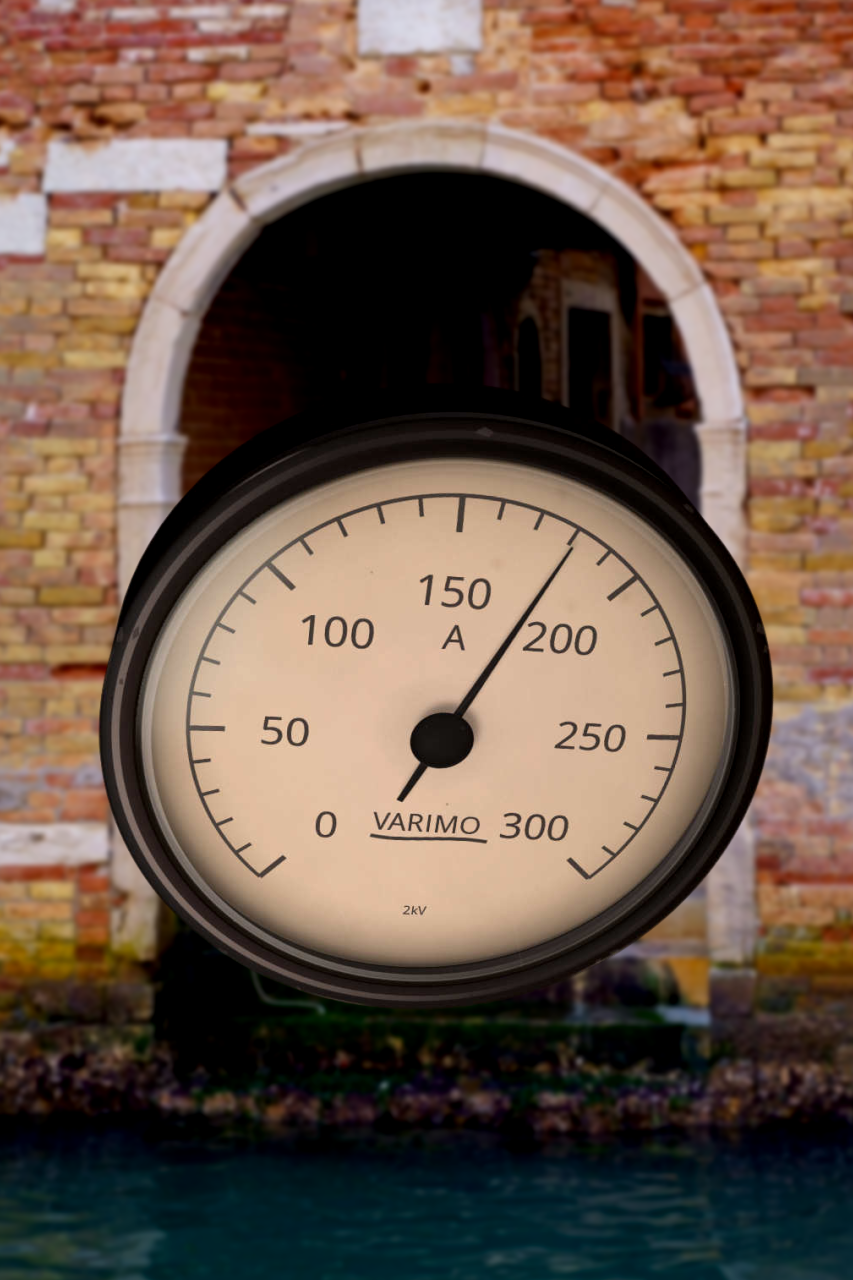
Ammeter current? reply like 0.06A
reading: 180A
